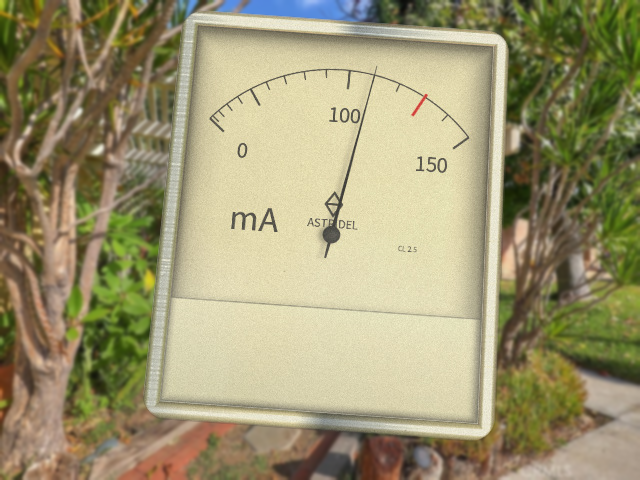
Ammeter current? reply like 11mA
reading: 110mA
